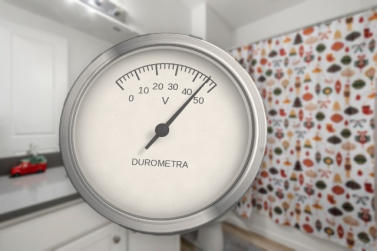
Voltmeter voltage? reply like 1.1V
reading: 46V
